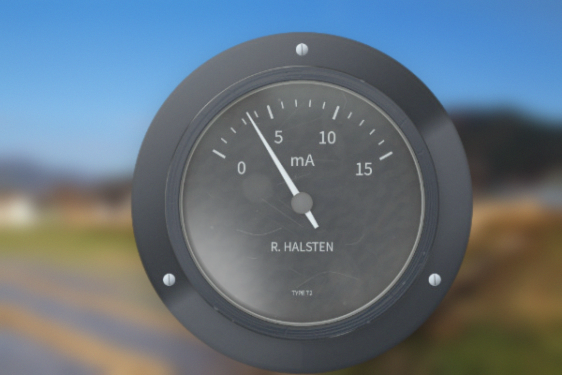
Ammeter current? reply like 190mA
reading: 3.5mA
